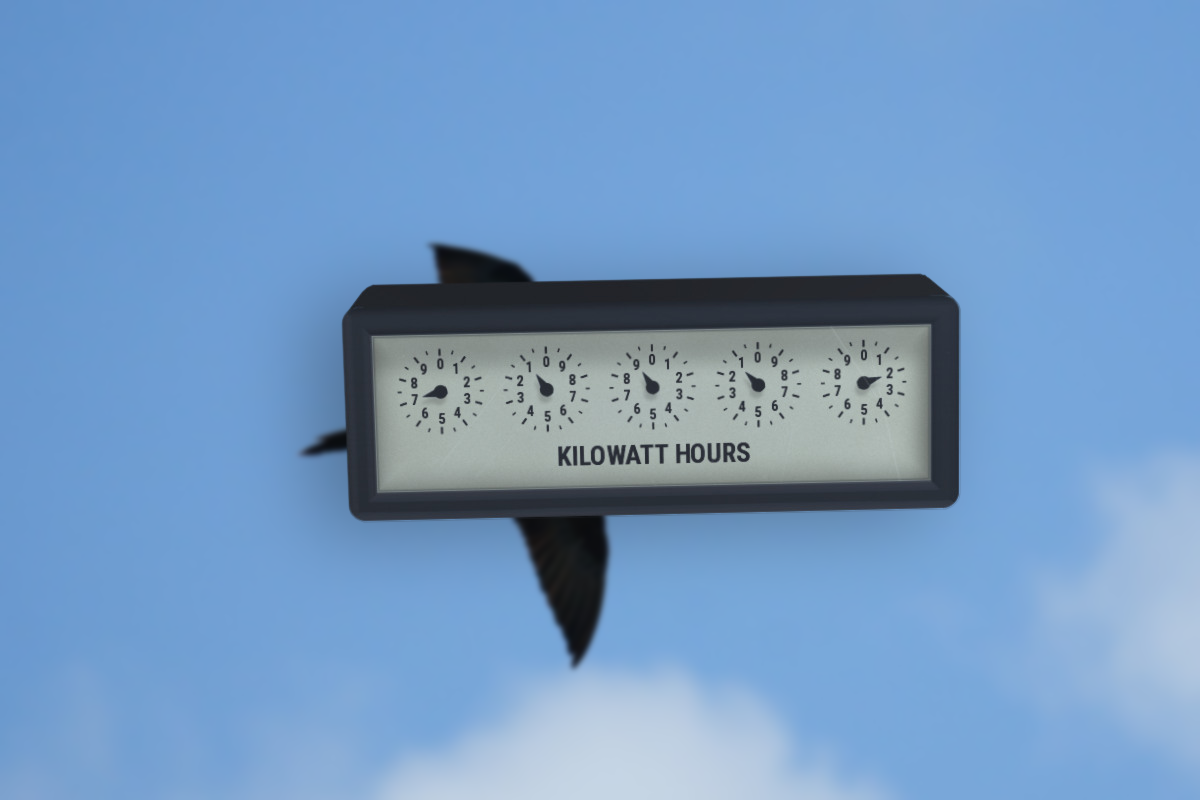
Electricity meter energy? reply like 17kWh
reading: 70912kWh
